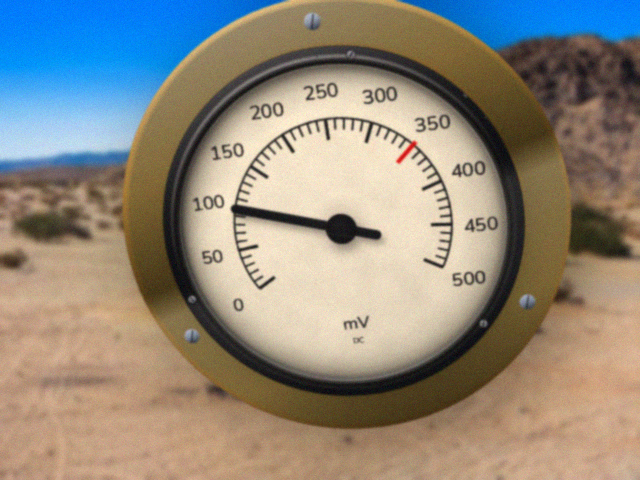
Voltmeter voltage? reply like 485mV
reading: 100mV
